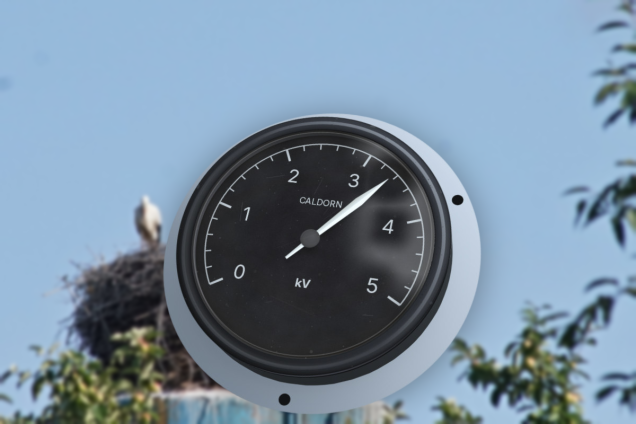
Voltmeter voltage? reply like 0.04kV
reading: 3.4kV
